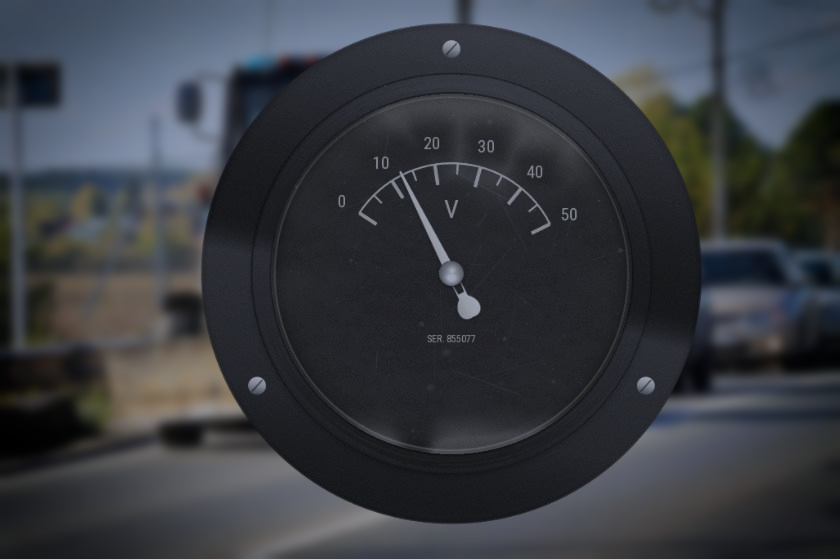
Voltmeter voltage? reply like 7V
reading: 12.5V
